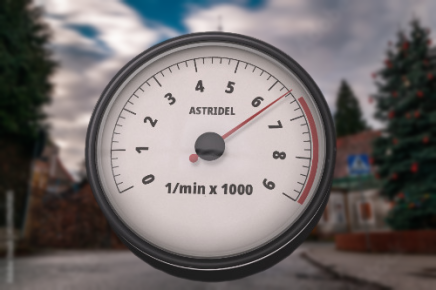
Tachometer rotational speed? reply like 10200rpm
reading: 6400rpm
